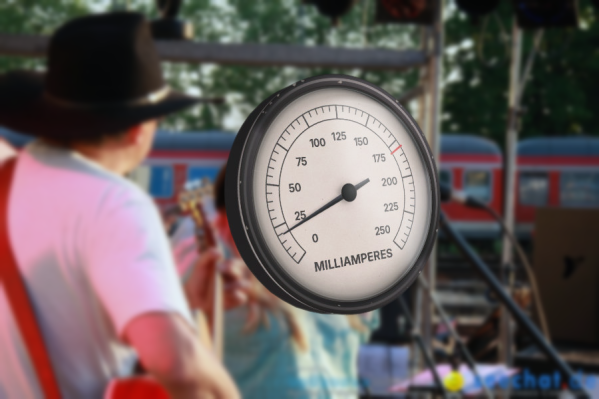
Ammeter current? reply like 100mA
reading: 20mA
